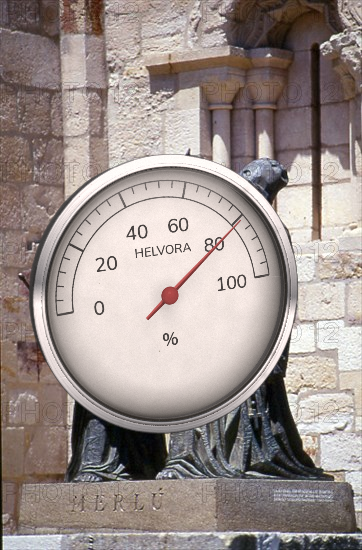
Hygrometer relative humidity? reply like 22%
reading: 80%
